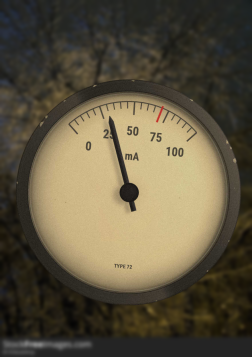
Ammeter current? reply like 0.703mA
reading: 30mA
